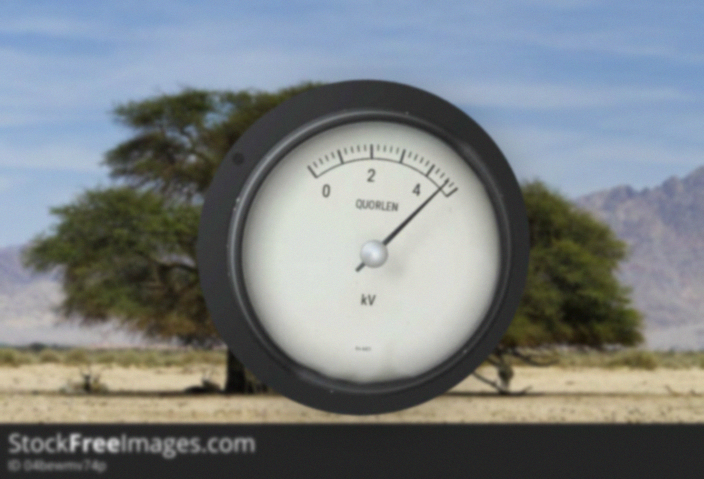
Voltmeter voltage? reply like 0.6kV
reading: 4.6kV
